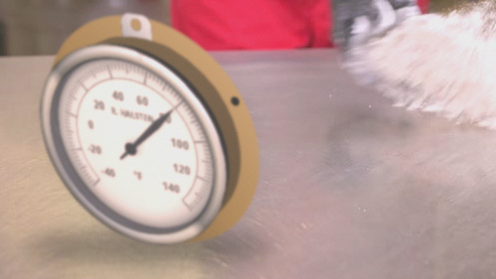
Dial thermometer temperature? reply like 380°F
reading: 80°F
